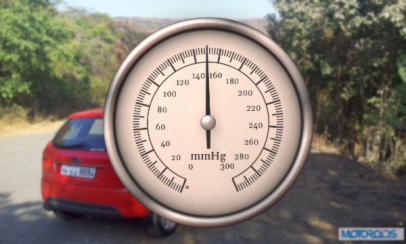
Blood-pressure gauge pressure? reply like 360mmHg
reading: 150mmHg
